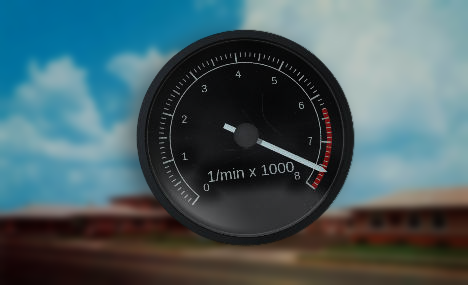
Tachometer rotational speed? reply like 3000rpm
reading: 7600rpm
